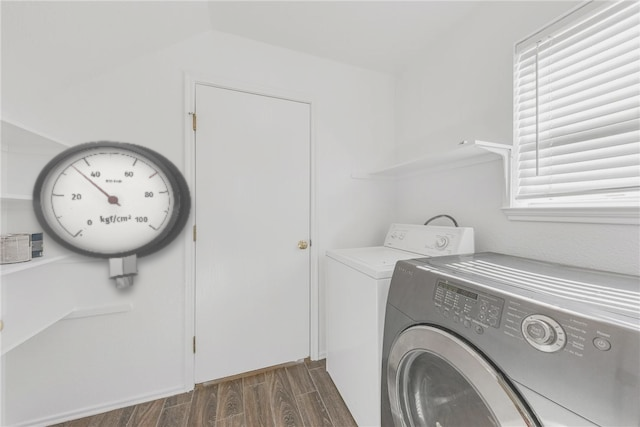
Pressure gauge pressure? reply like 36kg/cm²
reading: 35kg/cm²
